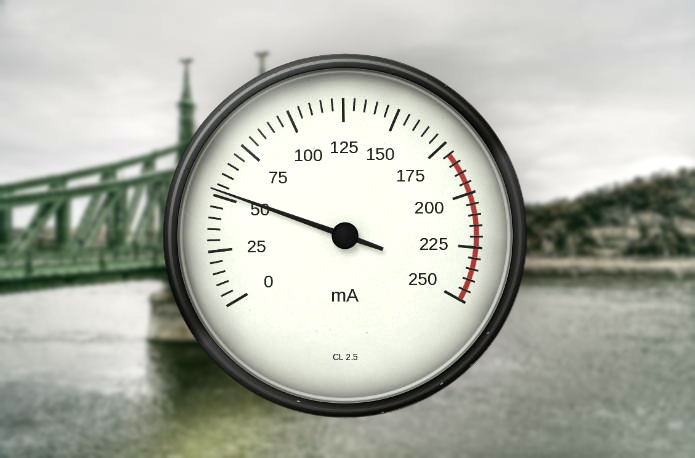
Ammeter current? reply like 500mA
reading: 52.5mA
